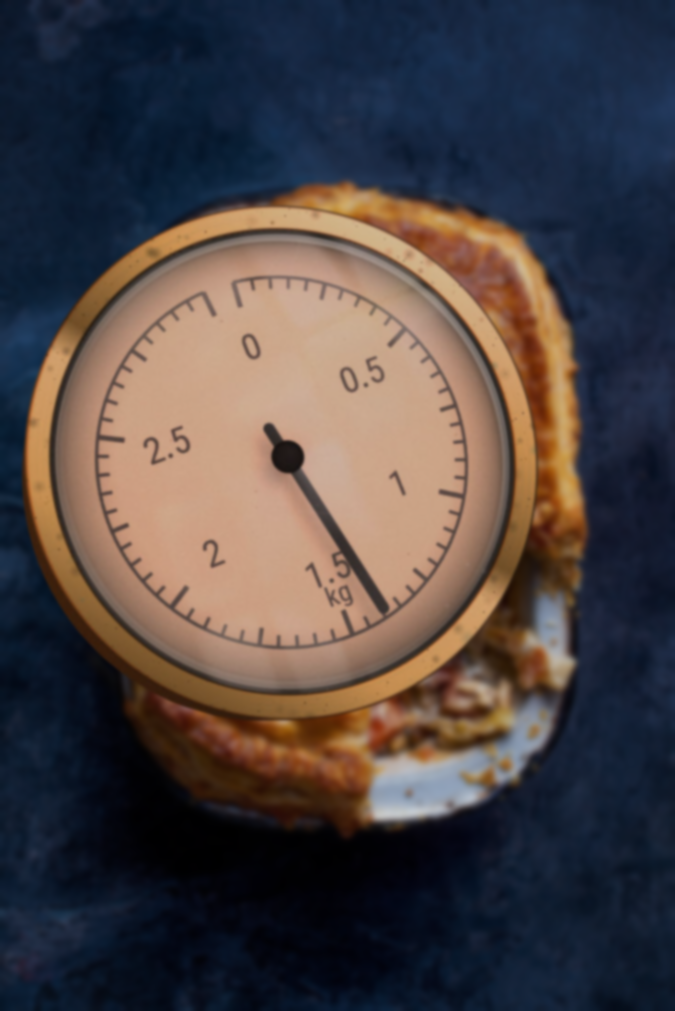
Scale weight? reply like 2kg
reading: 1.4kg
